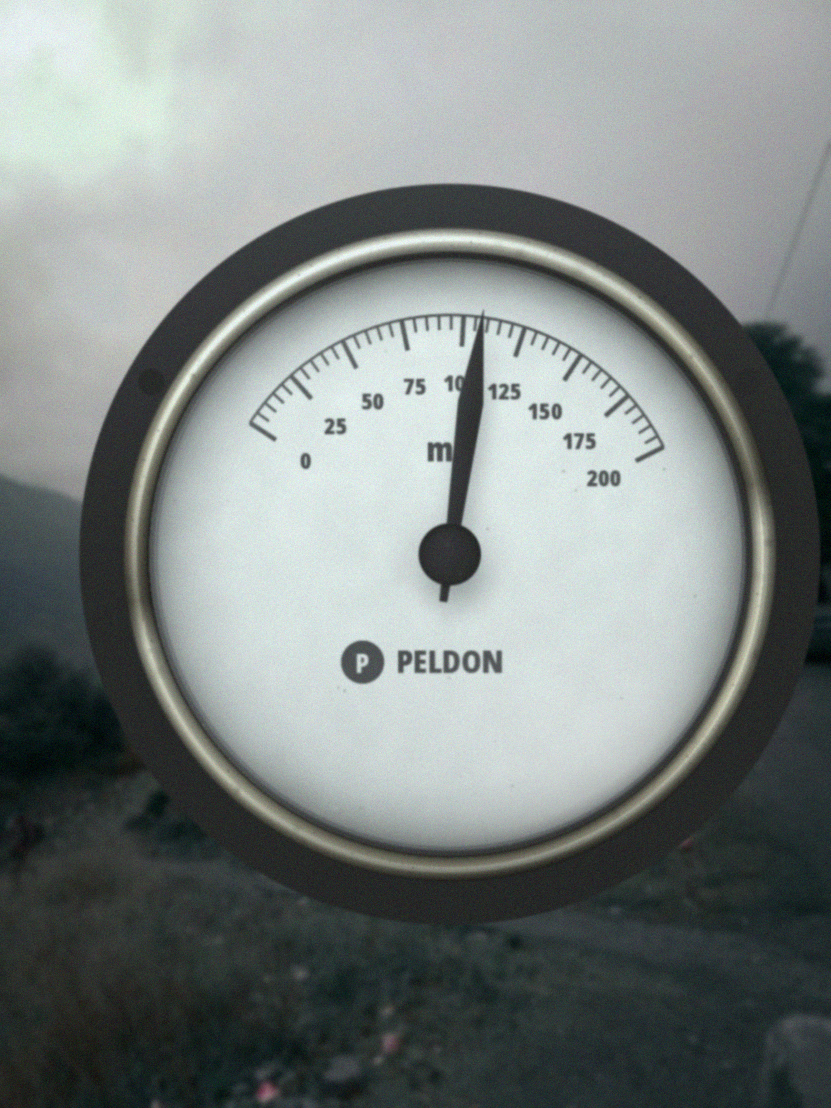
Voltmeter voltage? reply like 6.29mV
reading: 107.5mV
